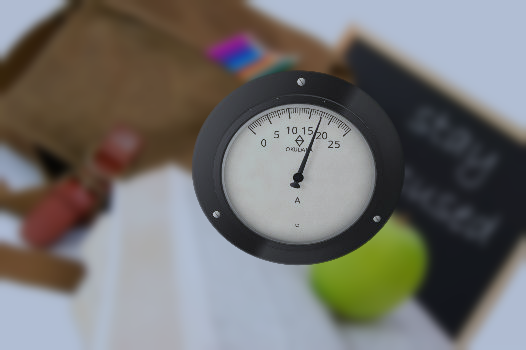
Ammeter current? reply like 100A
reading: 17.5A
